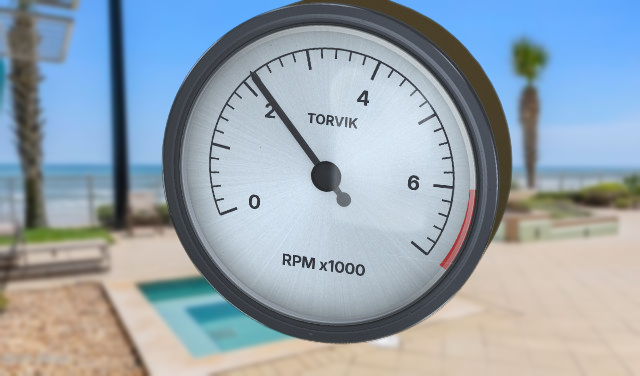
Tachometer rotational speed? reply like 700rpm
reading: 2200rpm
